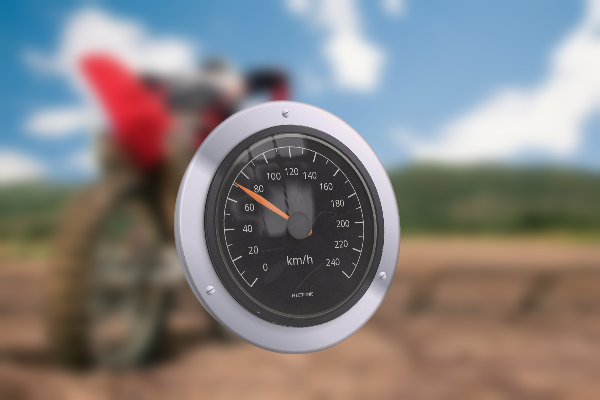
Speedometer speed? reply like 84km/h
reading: 70km/h
